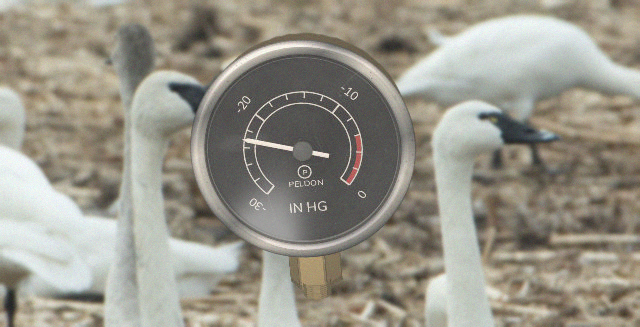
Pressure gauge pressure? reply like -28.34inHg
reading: -23inHg
